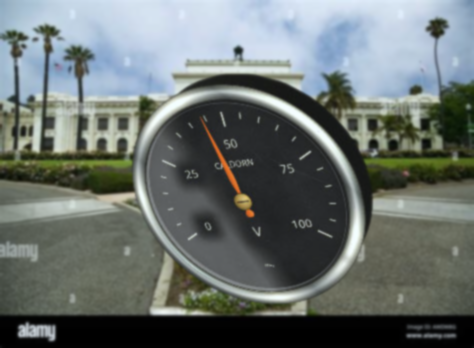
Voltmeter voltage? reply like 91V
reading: 45V
